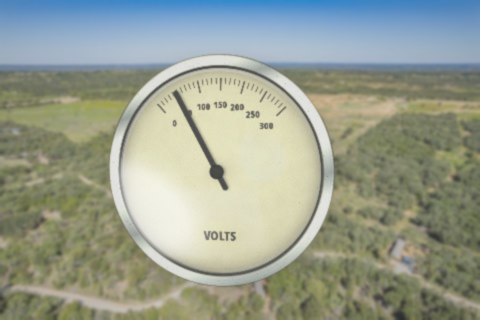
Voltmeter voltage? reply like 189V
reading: 50V
